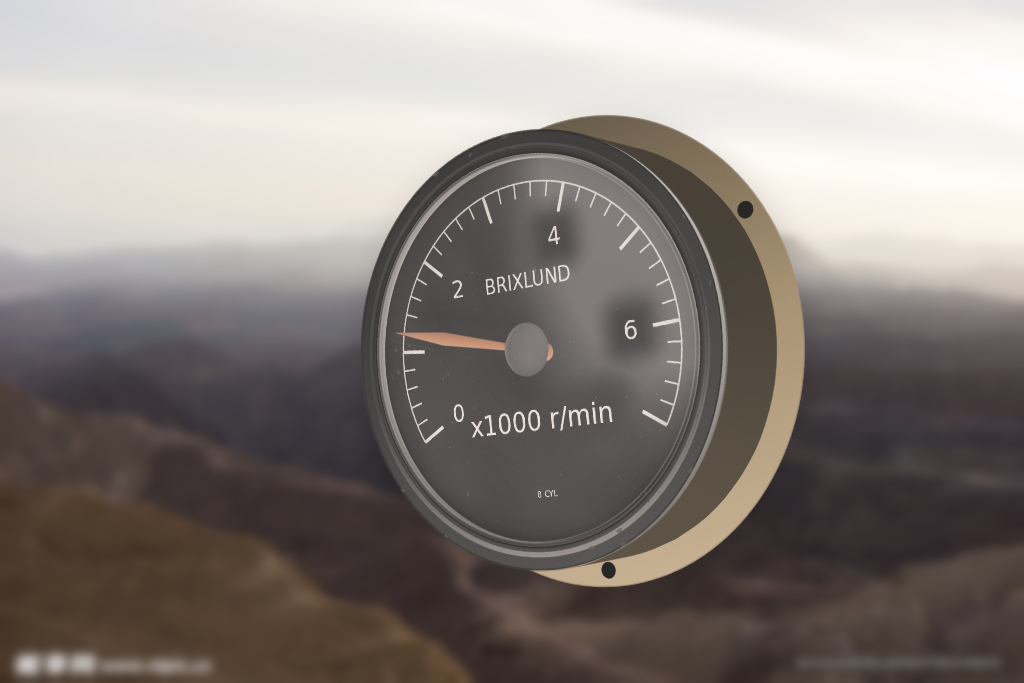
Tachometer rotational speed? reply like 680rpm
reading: 1200rpm
